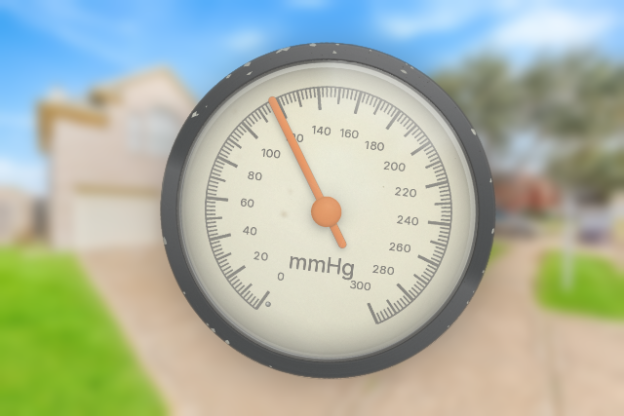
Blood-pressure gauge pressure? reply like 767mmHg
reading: 118mmHg
